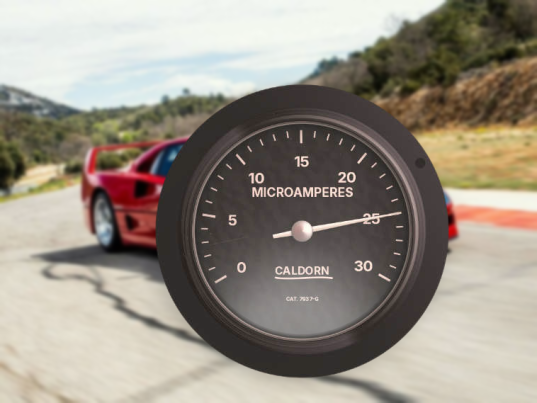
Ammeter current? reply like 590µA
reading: 25µA
